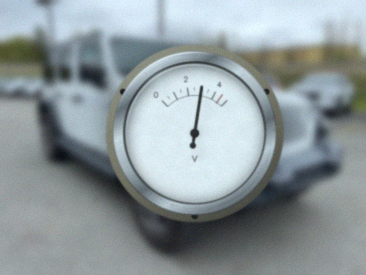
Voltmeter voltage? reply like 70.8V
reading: 3V
